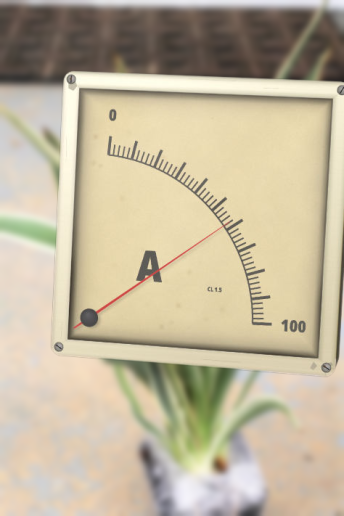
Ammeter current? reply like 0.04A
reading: 58A
